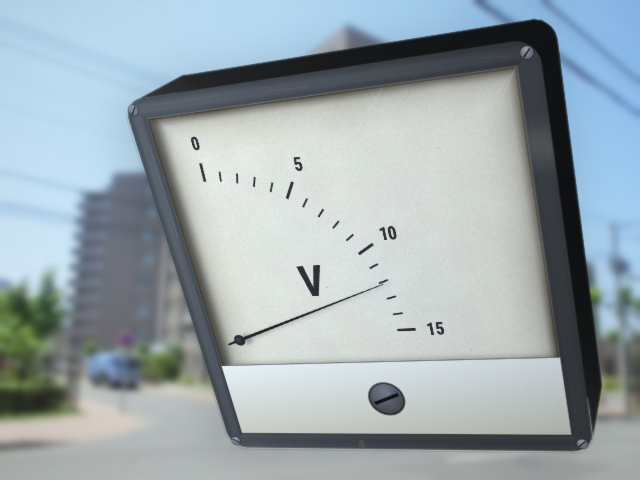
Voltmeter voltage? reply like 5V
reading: 12V
